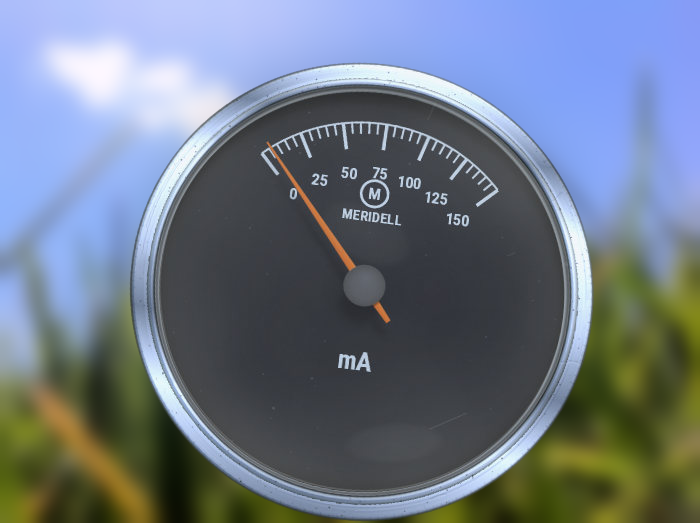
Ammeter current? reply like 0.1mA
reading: 5mA
